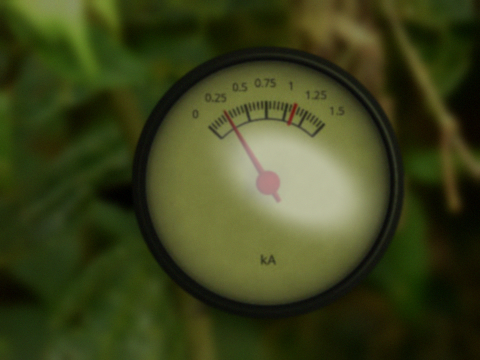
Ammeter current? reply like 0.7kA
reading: 0.25kA
